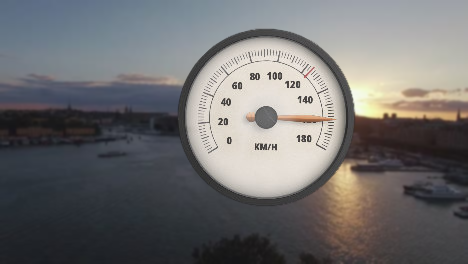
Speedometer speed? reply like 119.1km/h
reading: 160km/h
